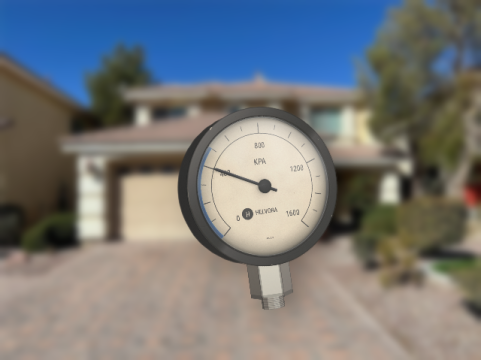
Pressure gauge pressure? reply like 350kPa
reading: 400kPa
